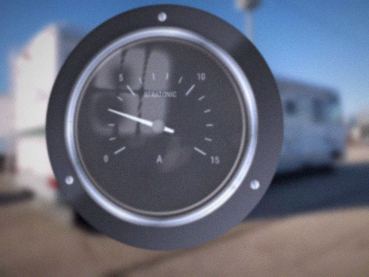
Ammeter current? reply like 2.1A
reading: 3A
